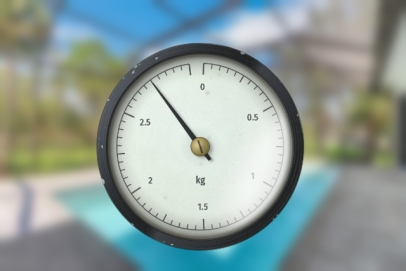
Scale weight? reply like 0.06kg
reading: 2.75kg
